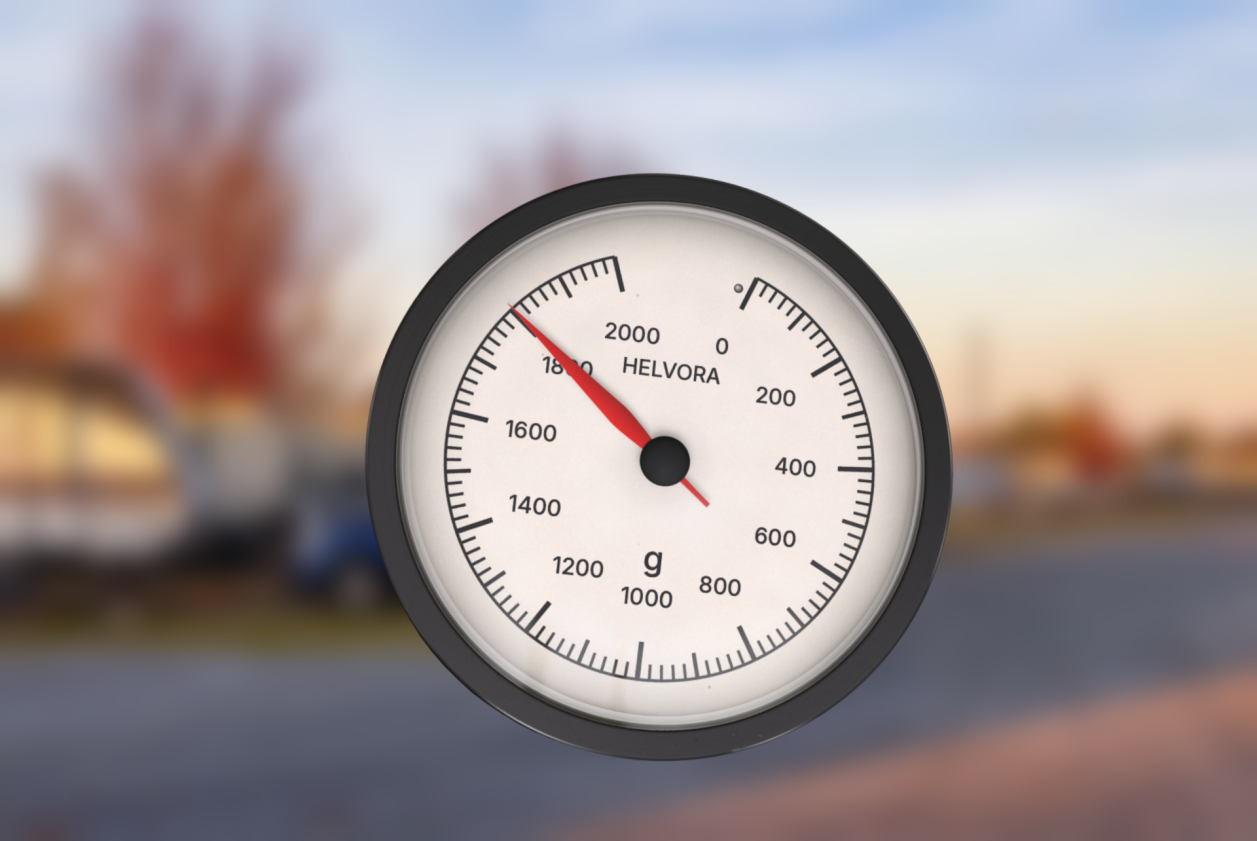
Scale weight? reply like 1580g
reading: 1800g
